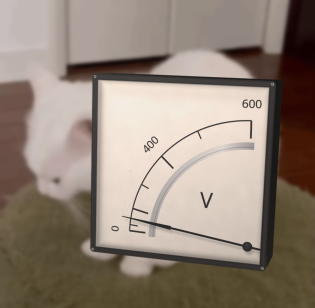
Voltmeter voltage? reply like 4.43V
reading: 150V
